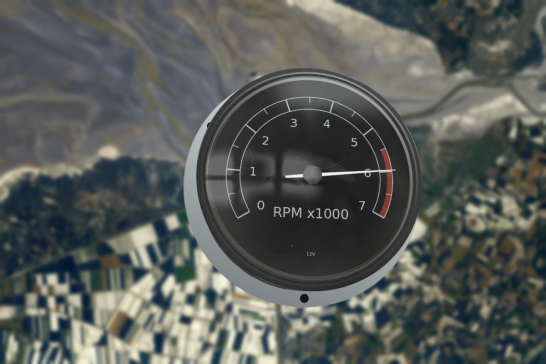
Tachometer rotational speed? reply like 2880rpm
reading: 6000rpm
